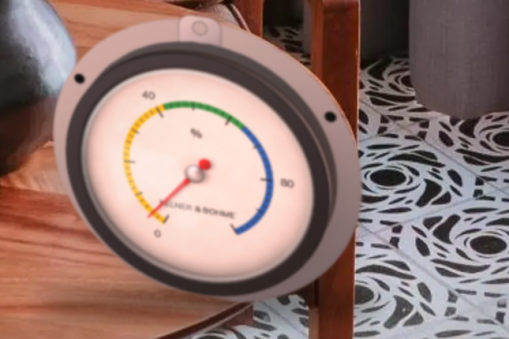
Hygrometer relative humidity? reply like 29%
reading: 4%
